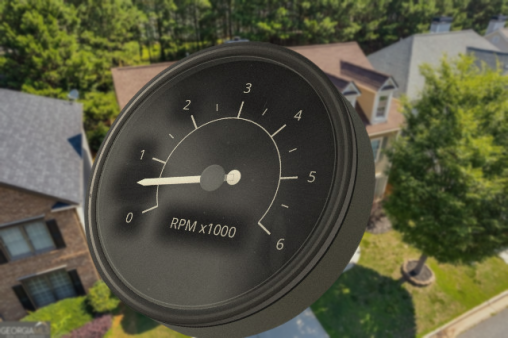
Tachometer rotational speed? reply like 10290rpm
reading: 500rpm
